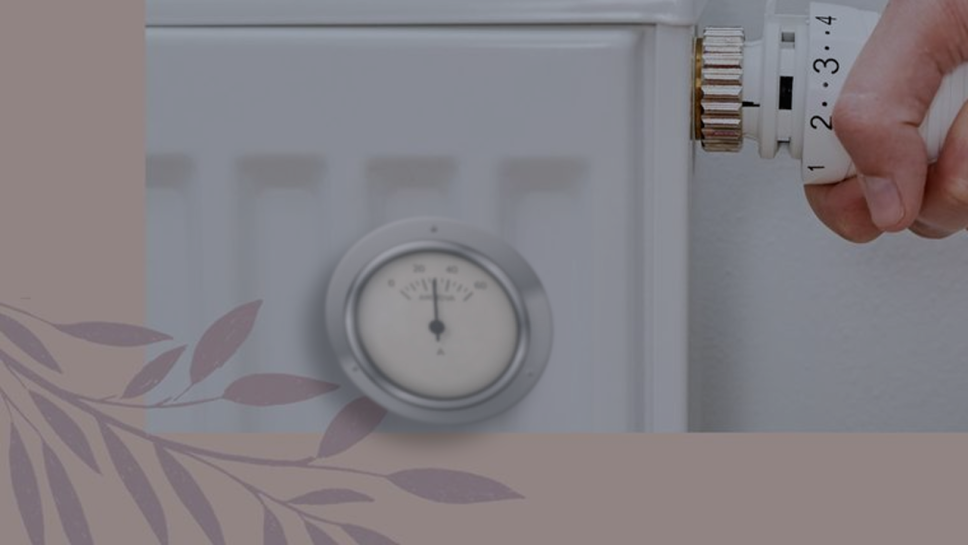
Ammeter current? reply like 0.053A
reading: 30A
